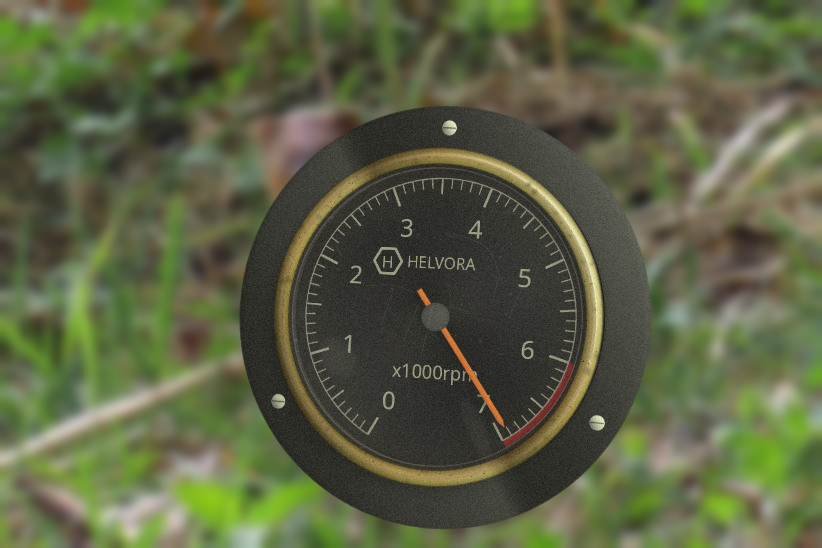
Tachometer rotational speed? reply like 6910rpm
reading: 6900rpm
